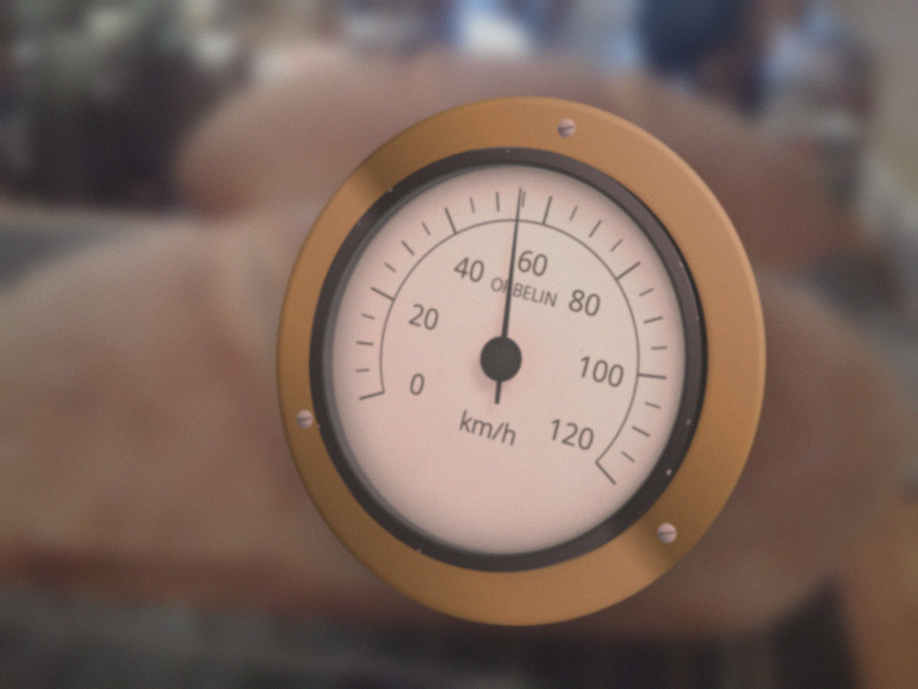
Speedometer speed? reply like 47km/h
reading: 55km/h
